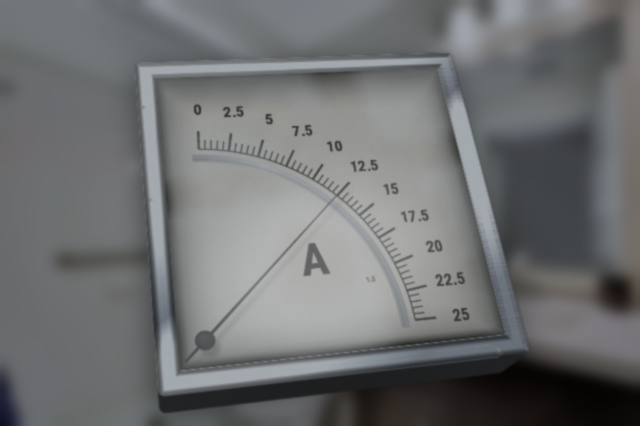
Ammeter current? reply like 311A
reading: 12.5A
